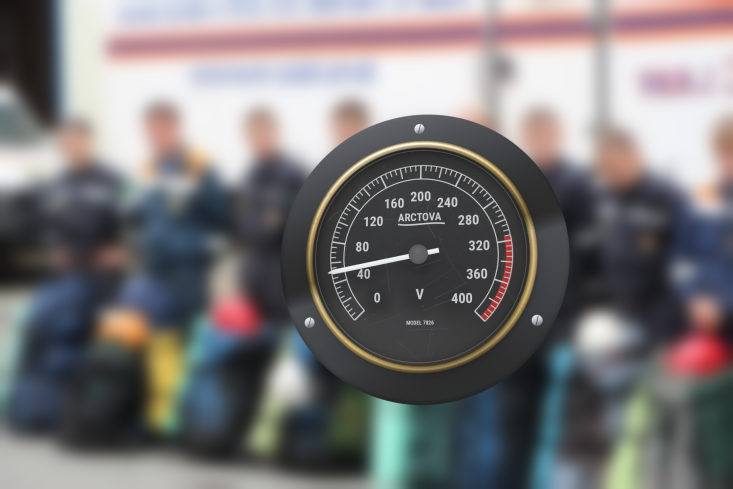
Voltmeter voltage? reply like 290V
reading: 50V
